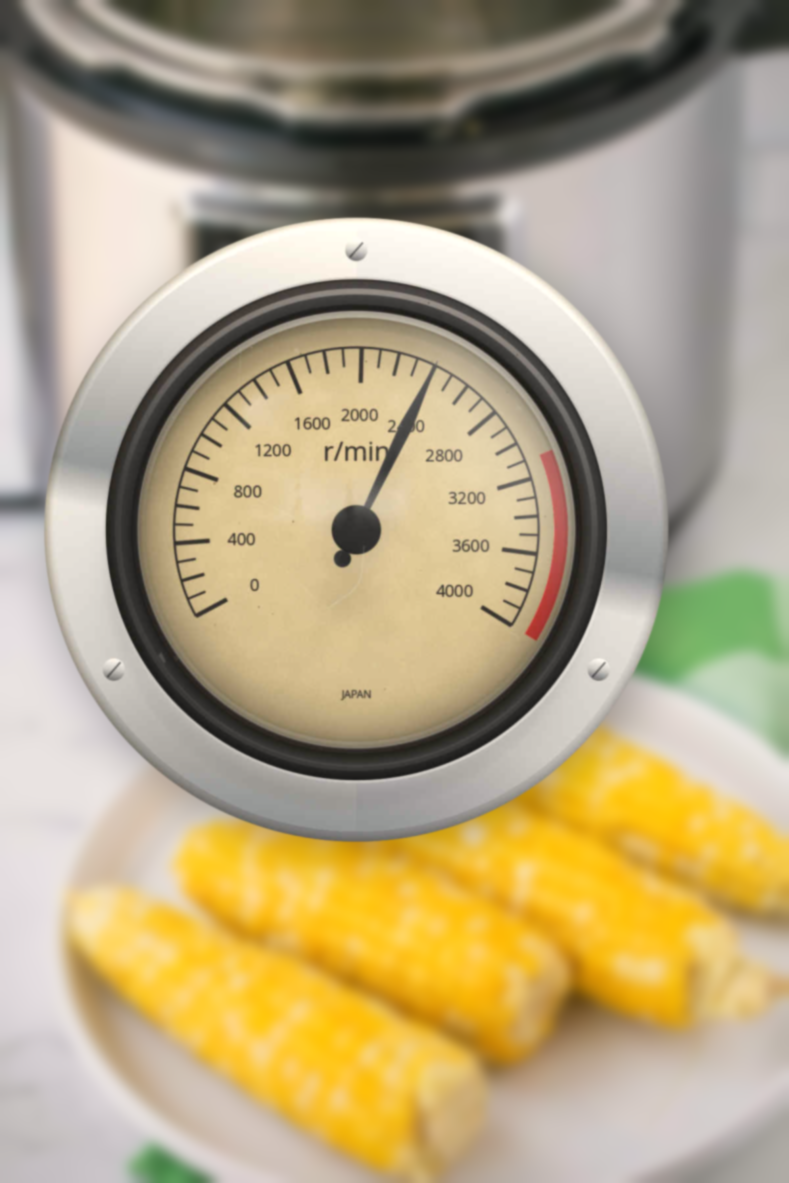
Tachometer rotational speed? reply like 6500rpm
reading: 2400rpm
